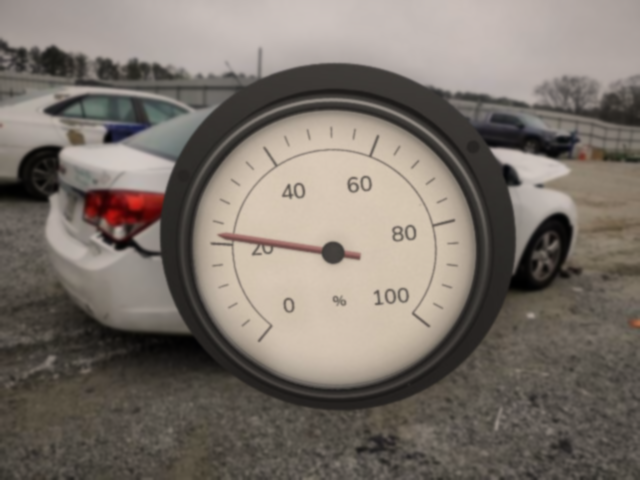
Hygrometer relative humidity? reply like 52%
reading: 22%
